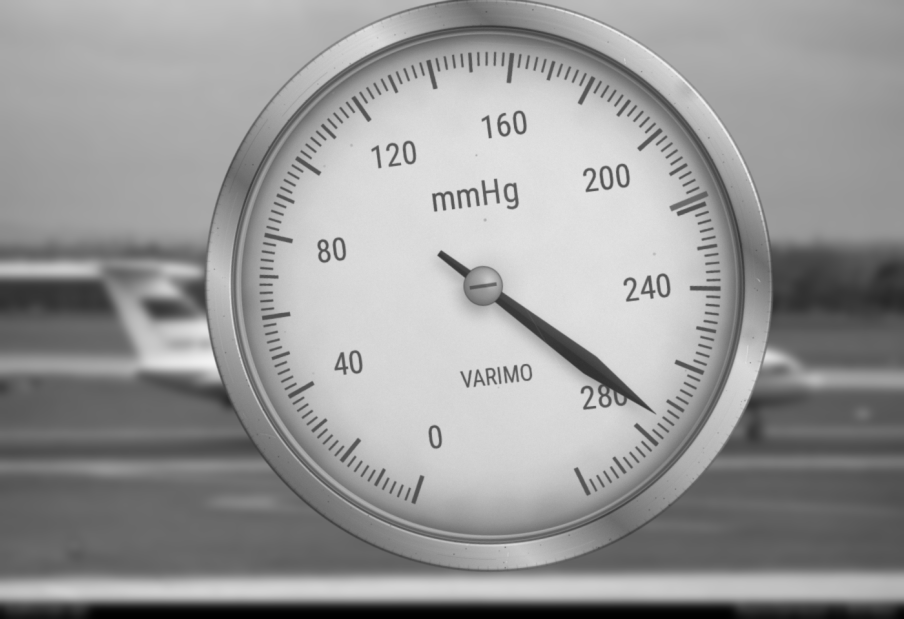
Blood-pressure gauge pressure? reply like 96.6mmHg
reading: 274mmHg
